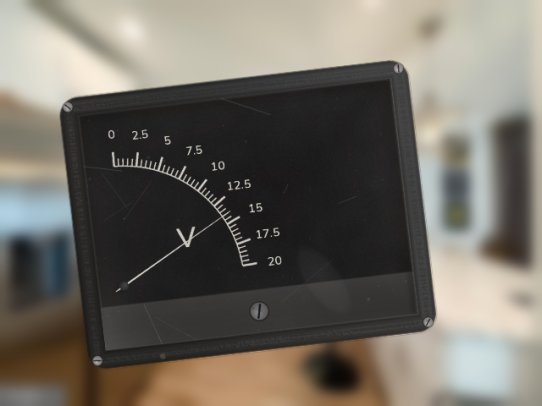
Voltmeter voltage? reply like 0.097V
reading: 14V
